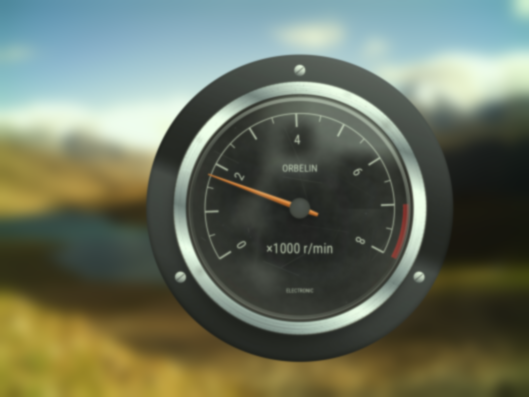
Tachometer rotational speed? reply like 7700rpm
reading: 1750rpm
